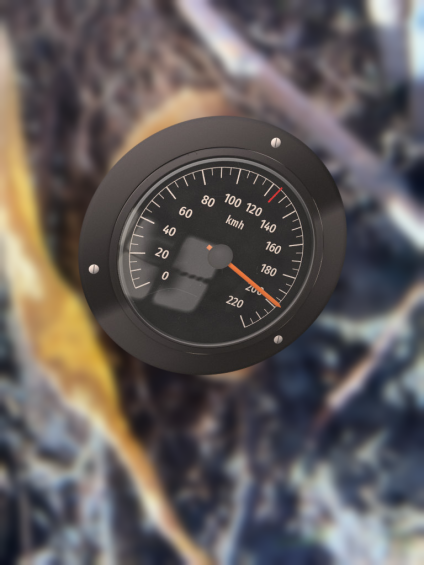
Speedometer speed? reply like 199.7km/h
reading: 197.5km/h
